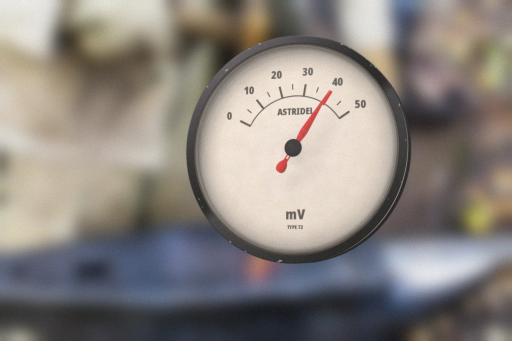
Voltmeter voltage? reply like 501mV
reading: 40mV
